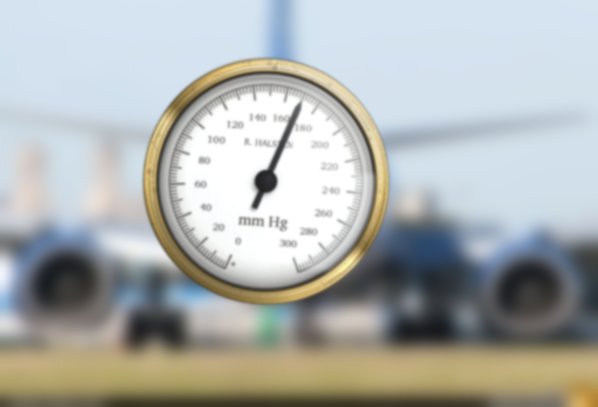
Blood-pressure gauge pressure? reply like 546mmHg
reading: 170mmHg
